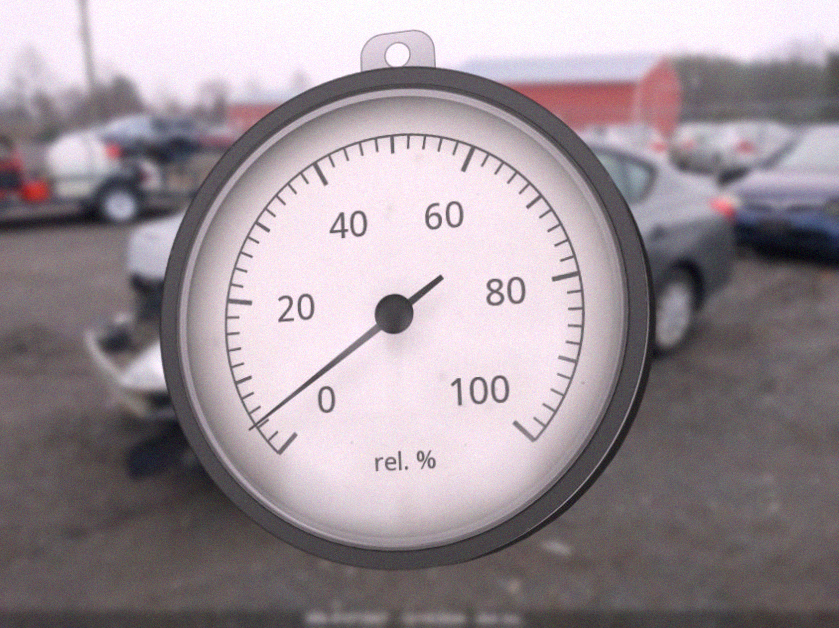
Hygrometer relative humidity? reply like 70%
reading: 4%
